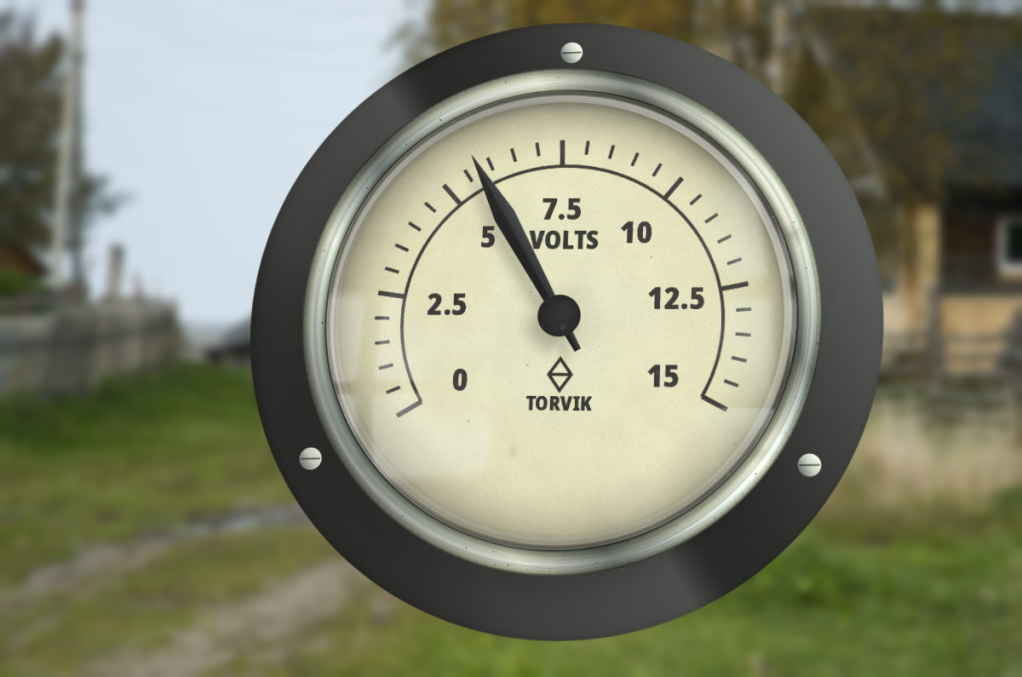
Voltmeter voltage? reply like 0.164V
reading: 5.75V
